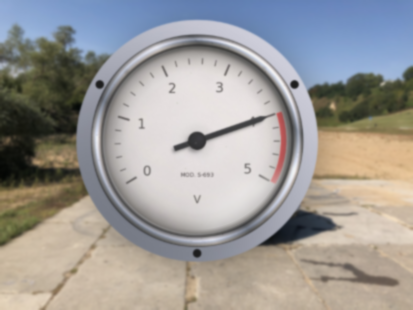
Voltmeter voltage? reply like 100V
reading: 4V
